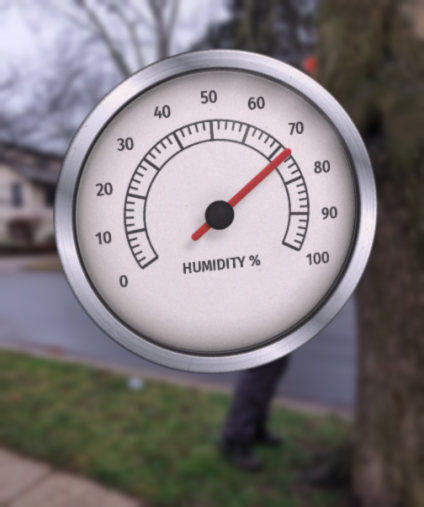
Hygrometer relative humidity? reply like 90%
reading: 72%
